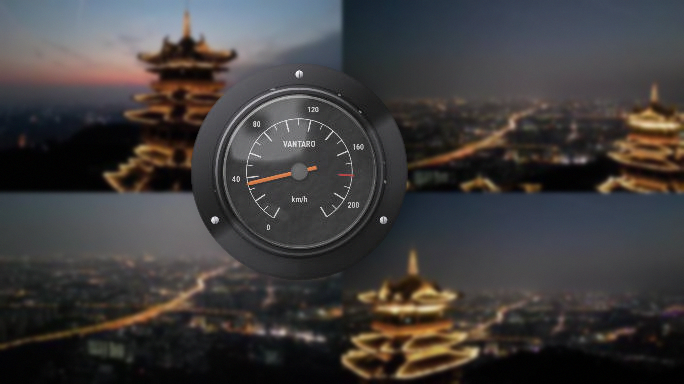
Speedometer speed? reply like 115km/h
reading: 35km/h
